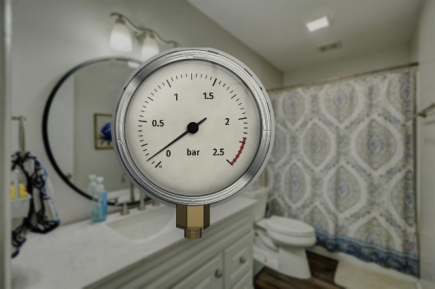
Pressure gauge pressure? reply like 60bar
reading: 0.1bar
